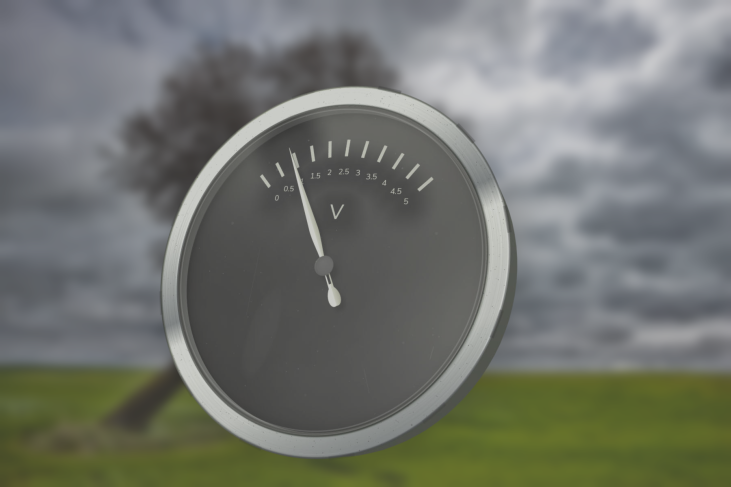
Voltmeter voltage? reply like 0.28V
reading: 1V
